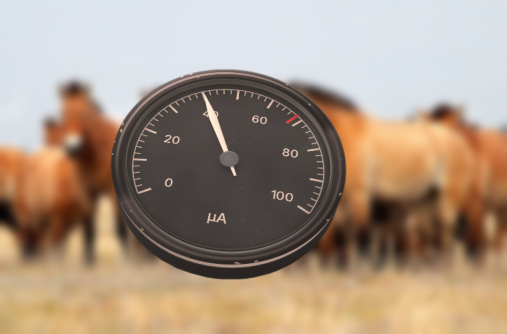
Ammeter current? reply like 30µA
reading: 40µA
